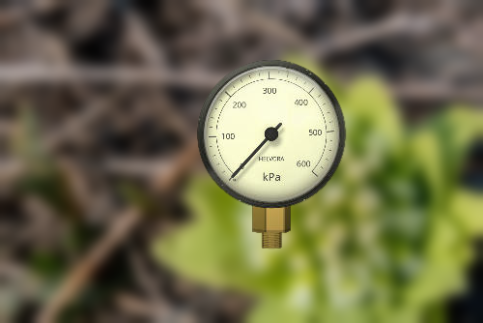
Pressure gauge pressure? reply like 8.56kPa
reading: 0kPa
